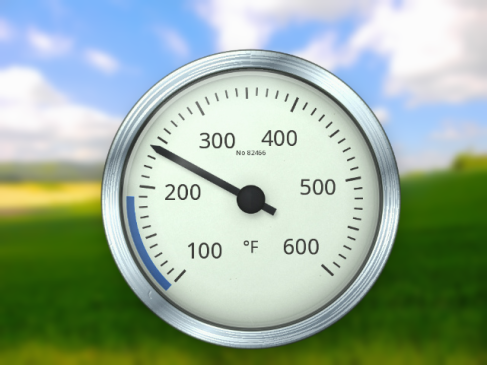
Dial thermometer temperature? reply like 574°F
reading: 240°F
